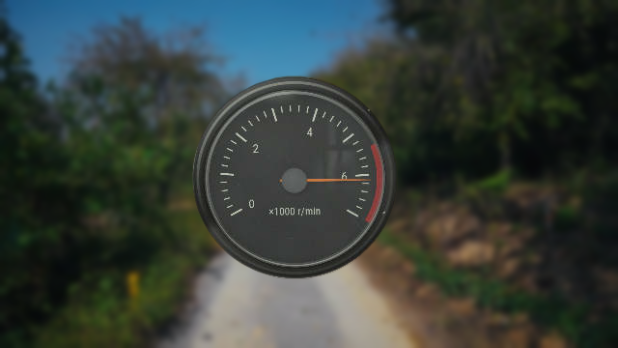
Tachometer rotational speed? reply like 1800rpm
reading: 6100rpm
